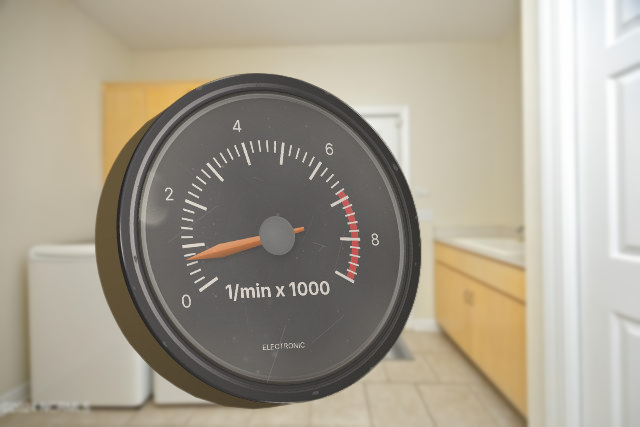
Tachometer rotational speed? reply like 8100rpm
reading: 700rpm
